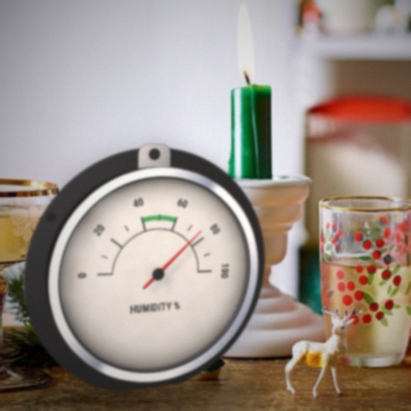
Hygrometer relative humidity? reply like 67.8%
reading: 75%
